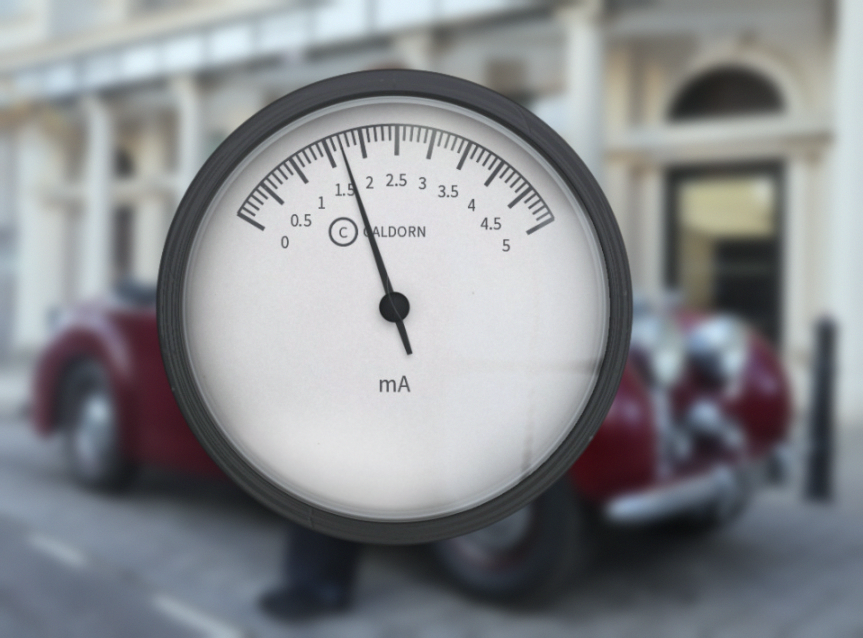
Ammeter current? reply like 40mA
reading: 1.7mA
